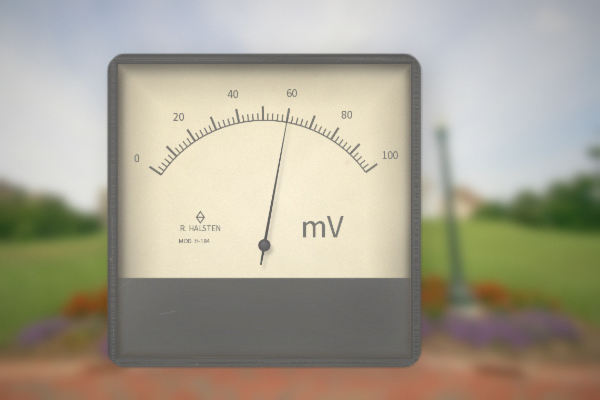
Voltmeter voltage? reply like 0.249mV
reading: 60mV
